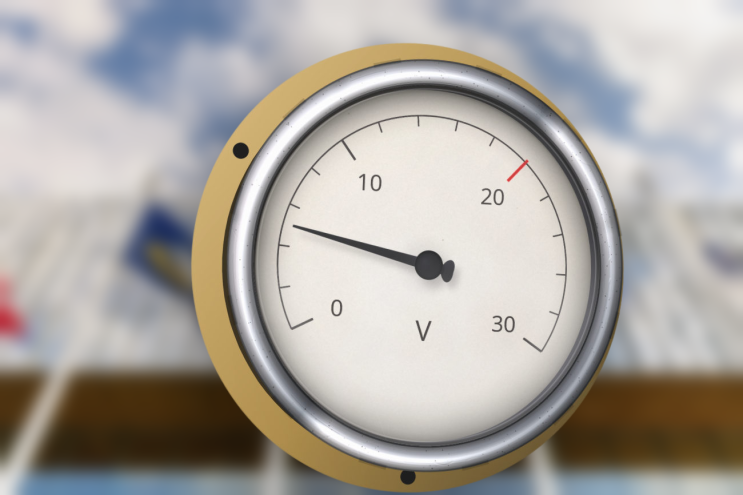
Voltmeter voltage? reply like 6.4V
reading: 5V
